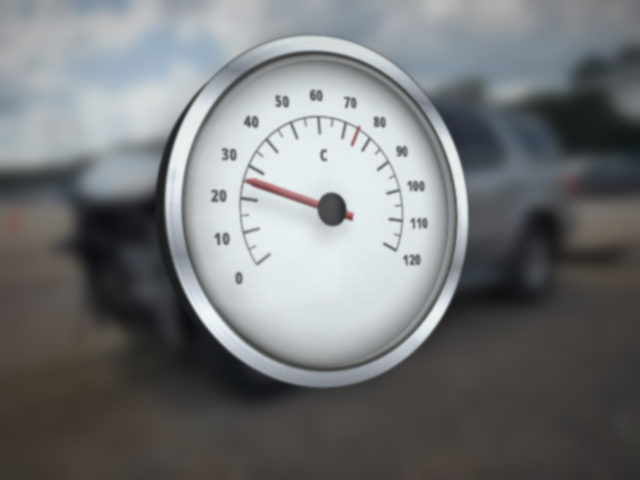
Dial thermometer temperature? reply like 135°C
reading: 25°C
